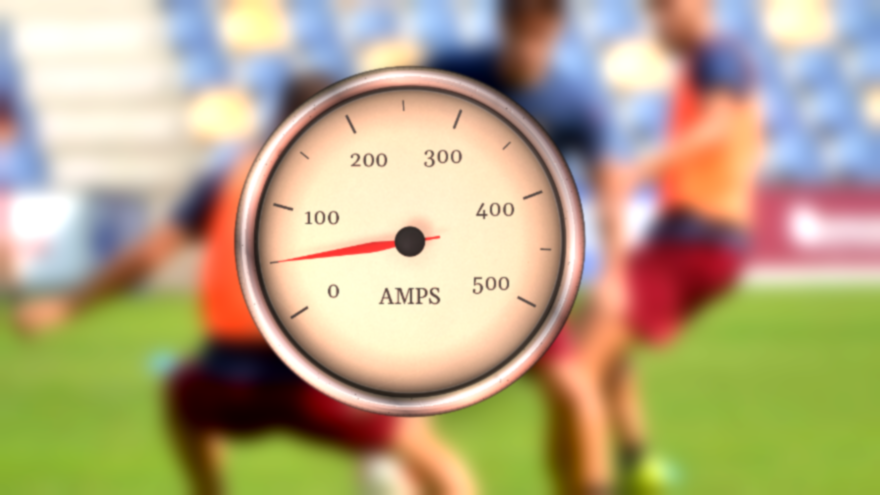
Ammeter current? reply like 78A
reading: 50A
